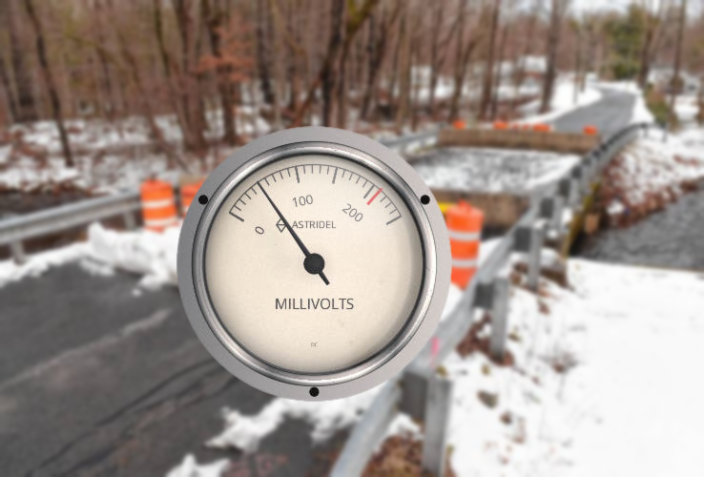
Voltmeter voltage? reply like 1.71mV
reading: 50mV
